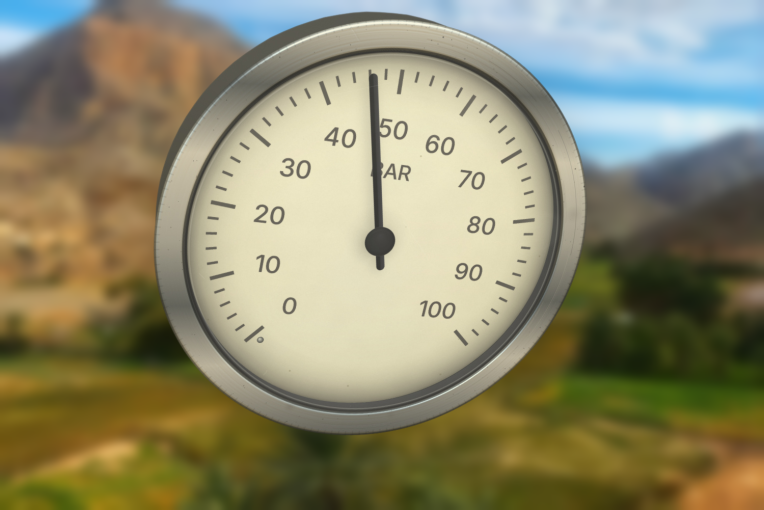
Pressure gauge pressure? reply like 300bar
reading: 46bar
